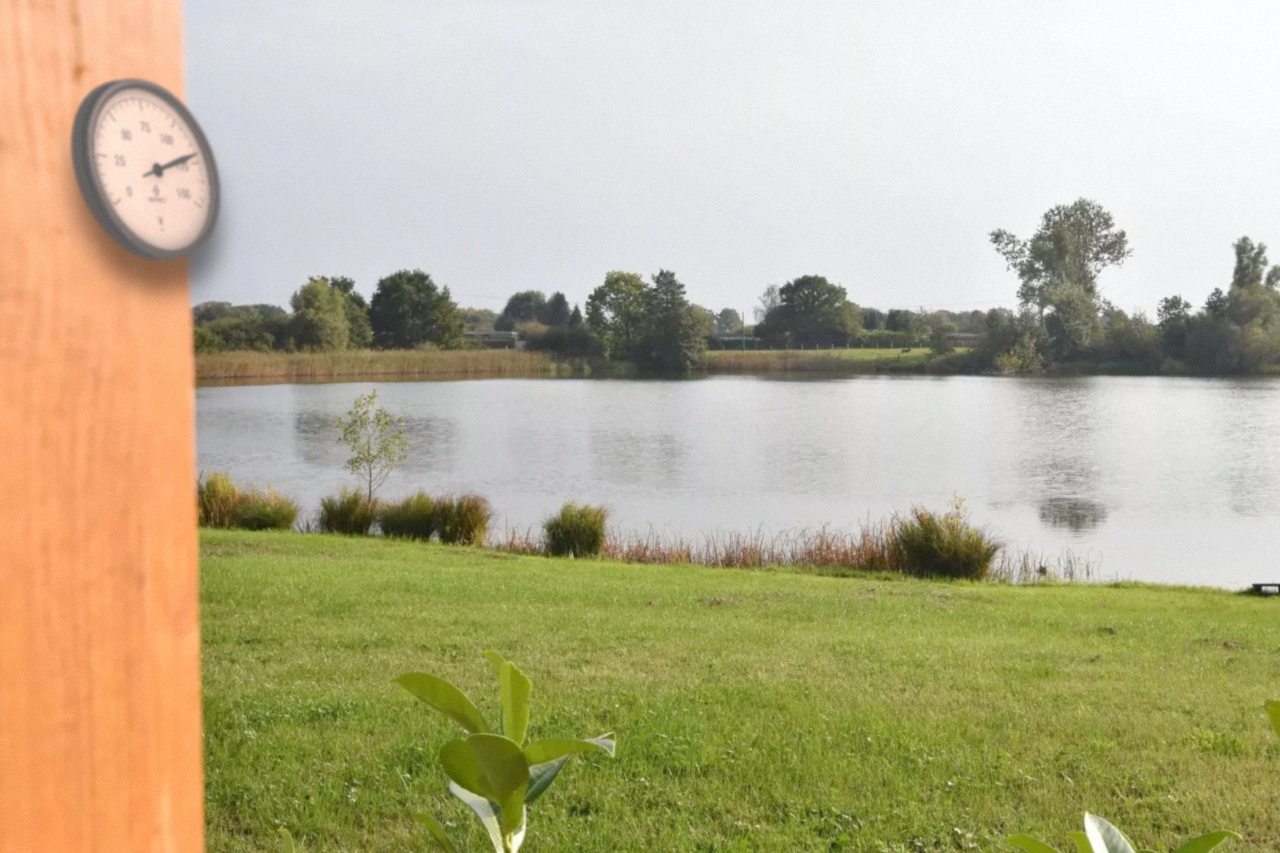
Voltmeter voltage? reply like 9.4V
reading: 120V
